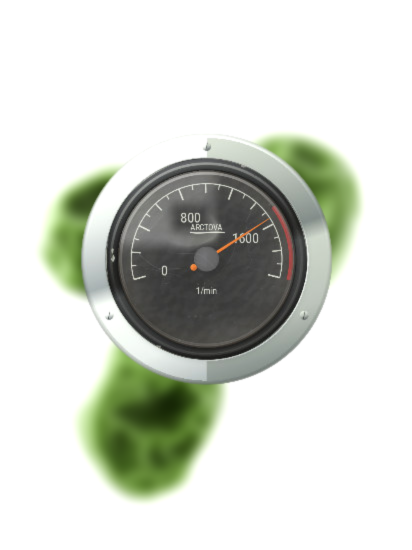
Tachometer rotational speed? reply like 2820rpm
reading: 1550rpm
